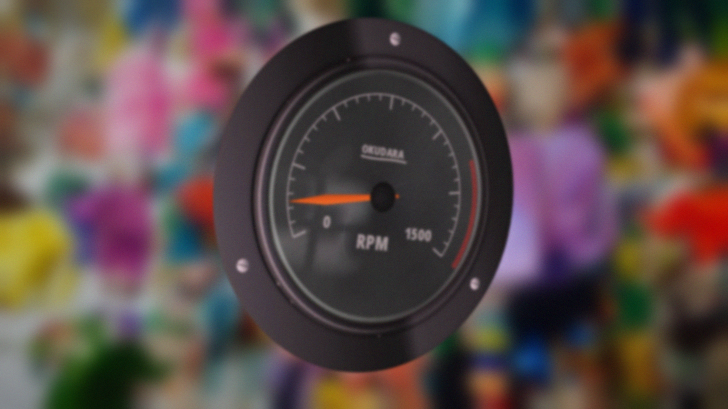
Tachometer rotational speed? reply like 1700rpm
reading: 125rpm
